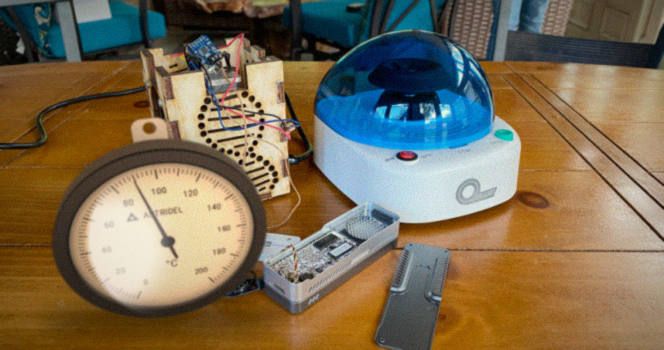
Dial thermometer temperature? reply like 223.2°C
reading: 90°C
